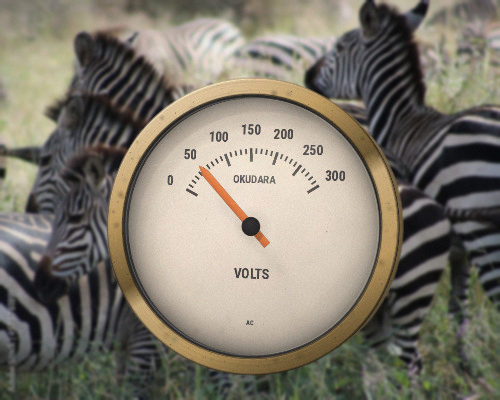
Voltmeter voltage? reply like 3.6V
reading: 50V
